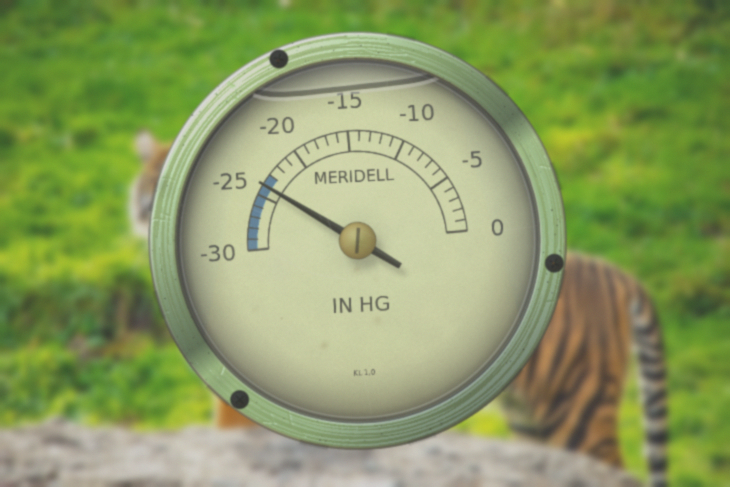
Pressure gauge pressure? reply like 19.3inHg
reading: -24inHg
